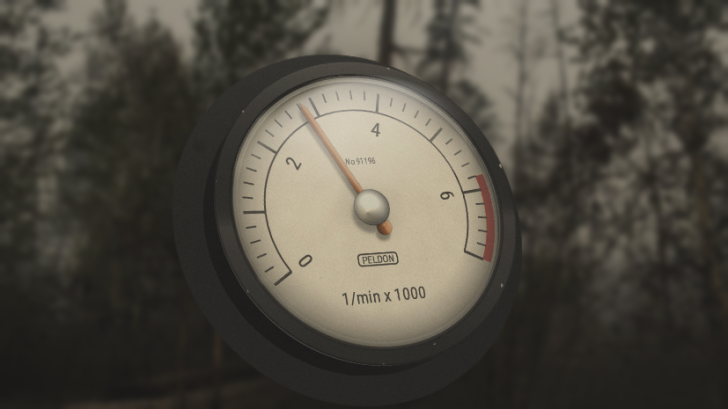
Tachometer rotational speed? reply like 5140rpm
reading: 2800rpm
